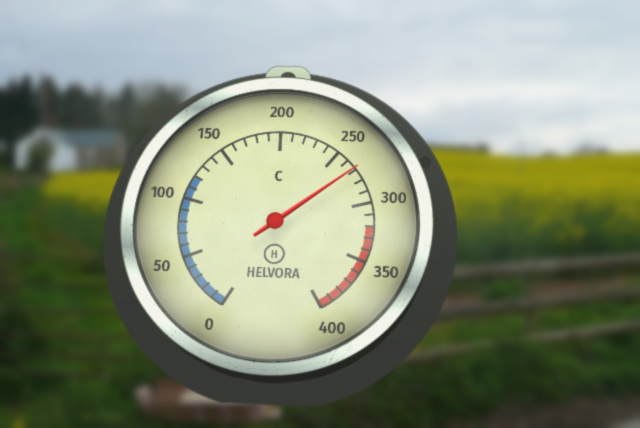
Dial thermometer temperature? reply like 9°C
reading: 270°C
